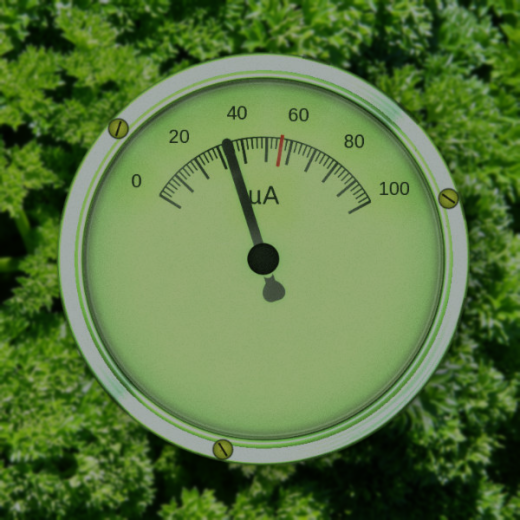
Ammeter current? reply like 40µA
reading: 34µA
